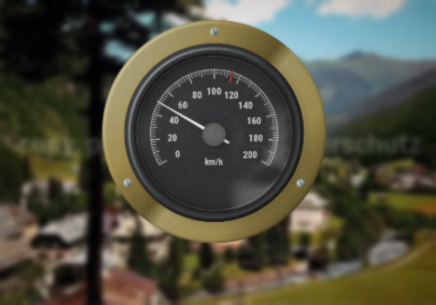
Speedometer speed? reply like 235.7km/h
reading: 50km/h
